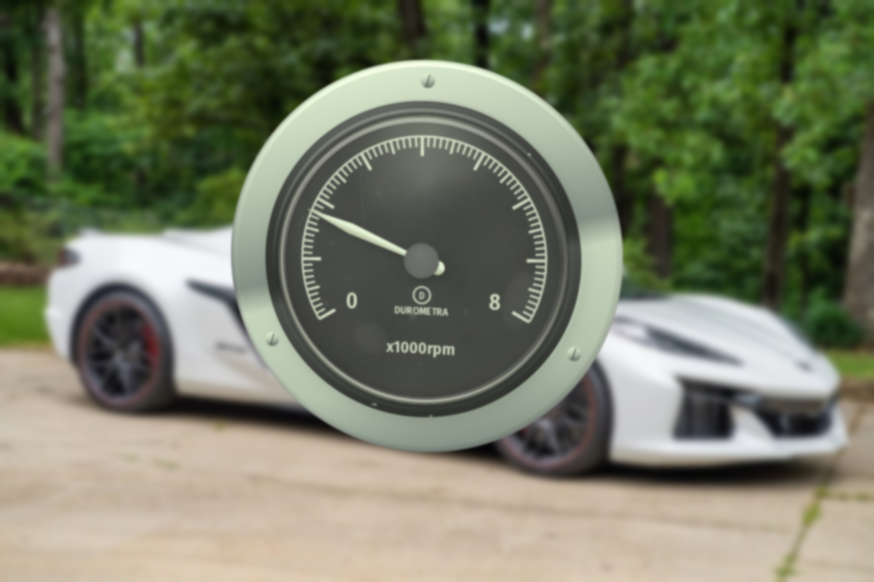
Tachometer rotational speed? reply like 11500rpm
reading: 1800rpm
